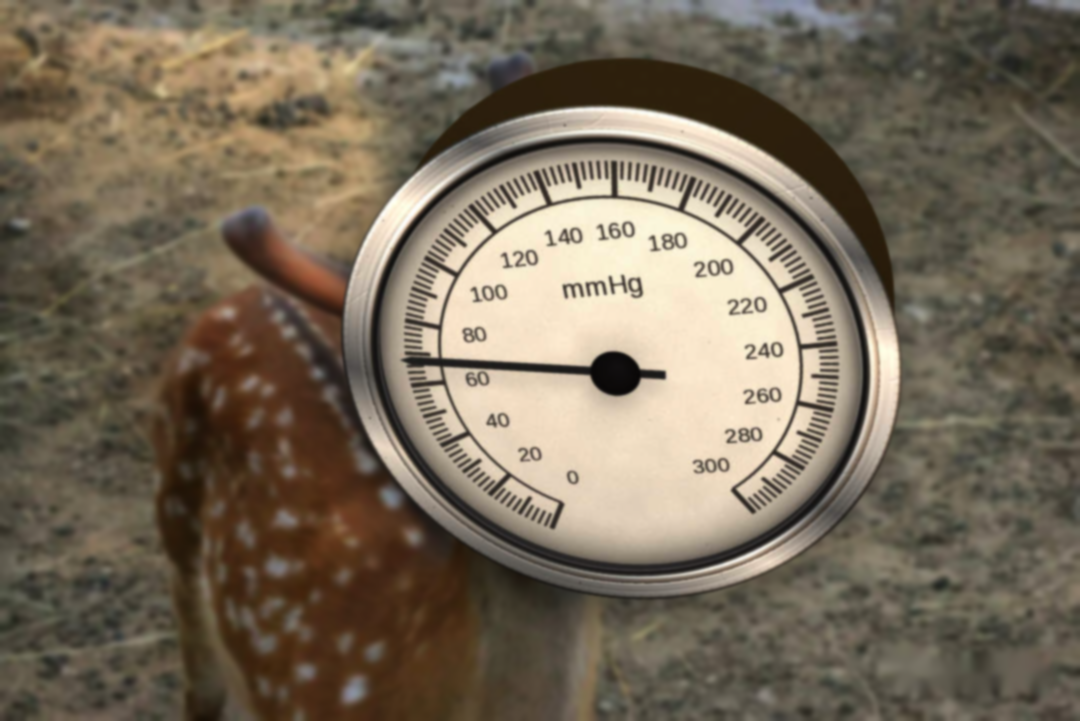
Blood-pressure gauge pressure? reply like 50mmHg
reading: 70mmHg
